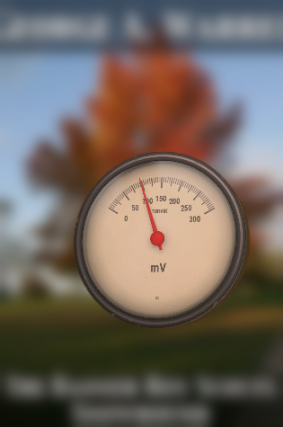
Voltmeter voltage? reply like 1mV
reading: 100mV
